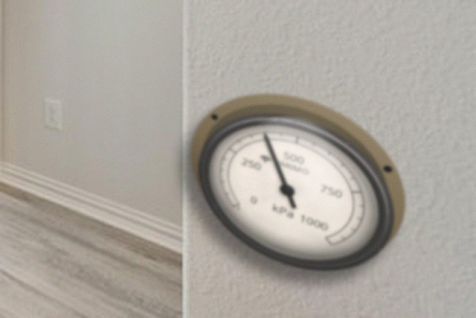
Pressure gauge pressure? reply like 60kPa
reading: 400kPa
